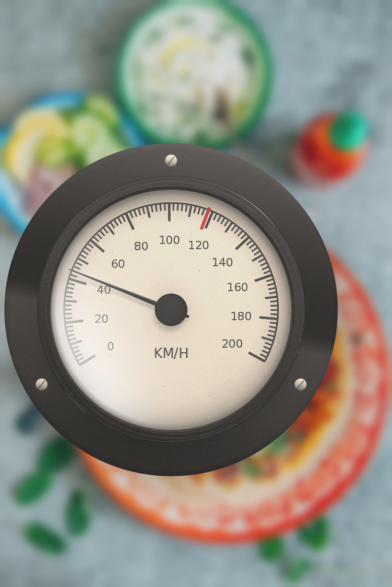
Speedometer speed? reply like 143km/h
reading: 44km/h
